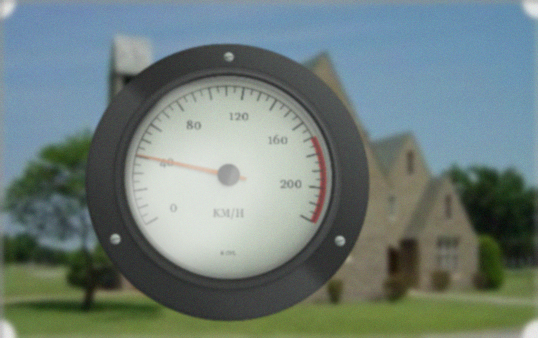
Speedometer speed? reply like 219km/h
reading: 40km/h
